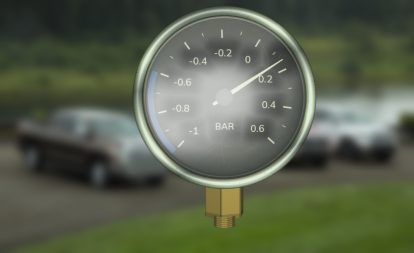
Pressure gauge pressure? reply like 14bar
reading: 0.15bar
